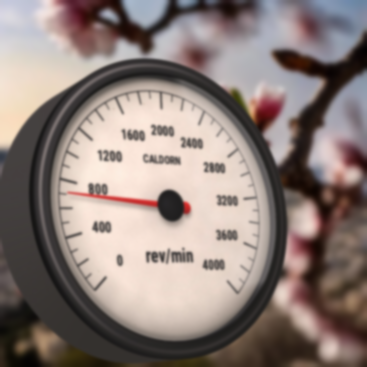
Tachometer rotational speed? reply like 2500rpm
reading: 700rpm
